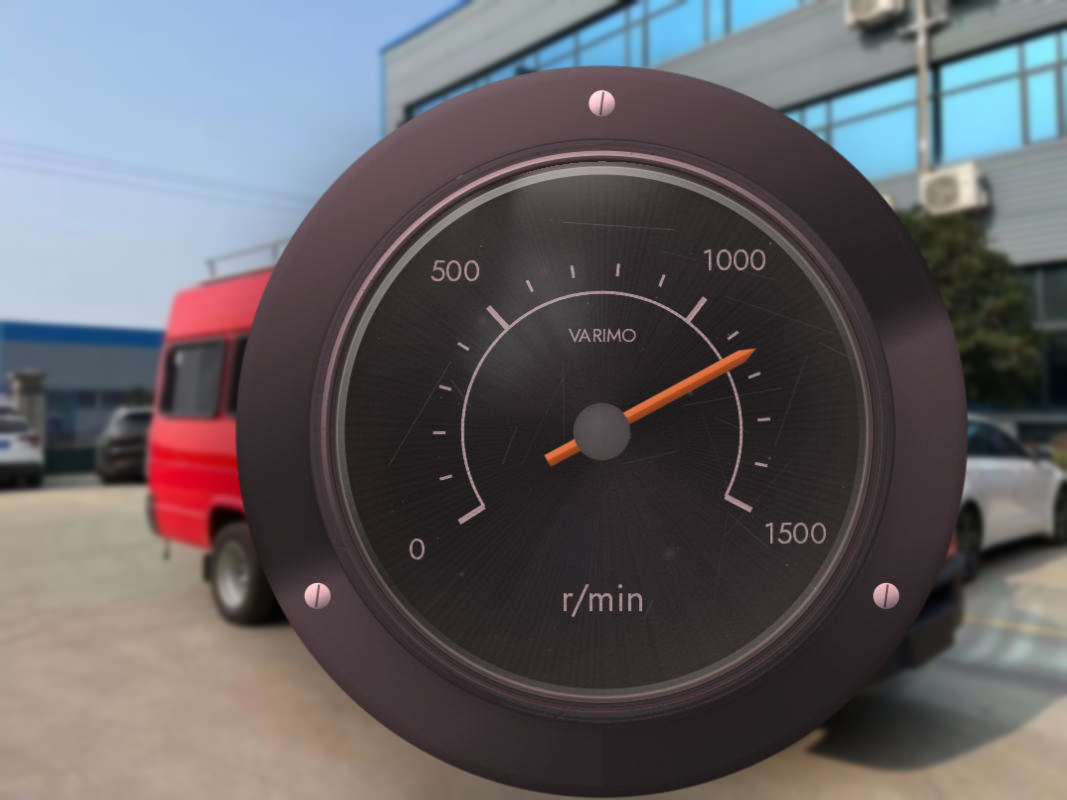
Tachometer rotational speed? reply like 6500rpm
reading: 1150rpm
